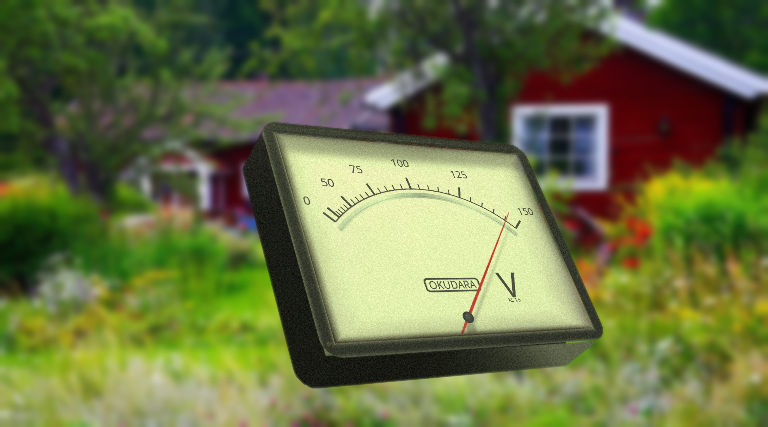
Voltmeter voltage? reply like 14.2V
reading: 145V
